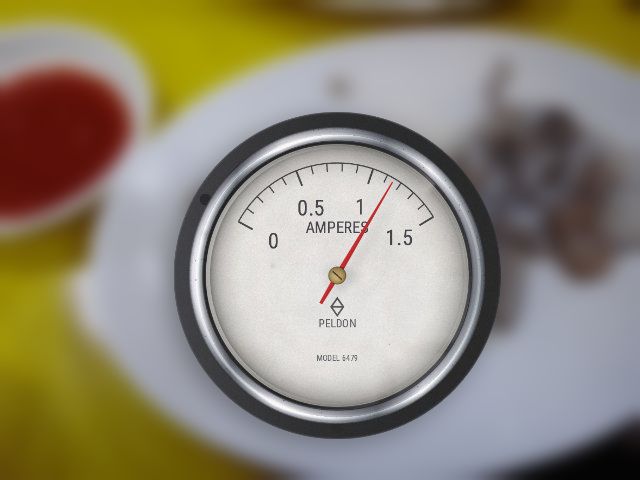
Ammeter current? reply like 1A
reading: 1.15A
